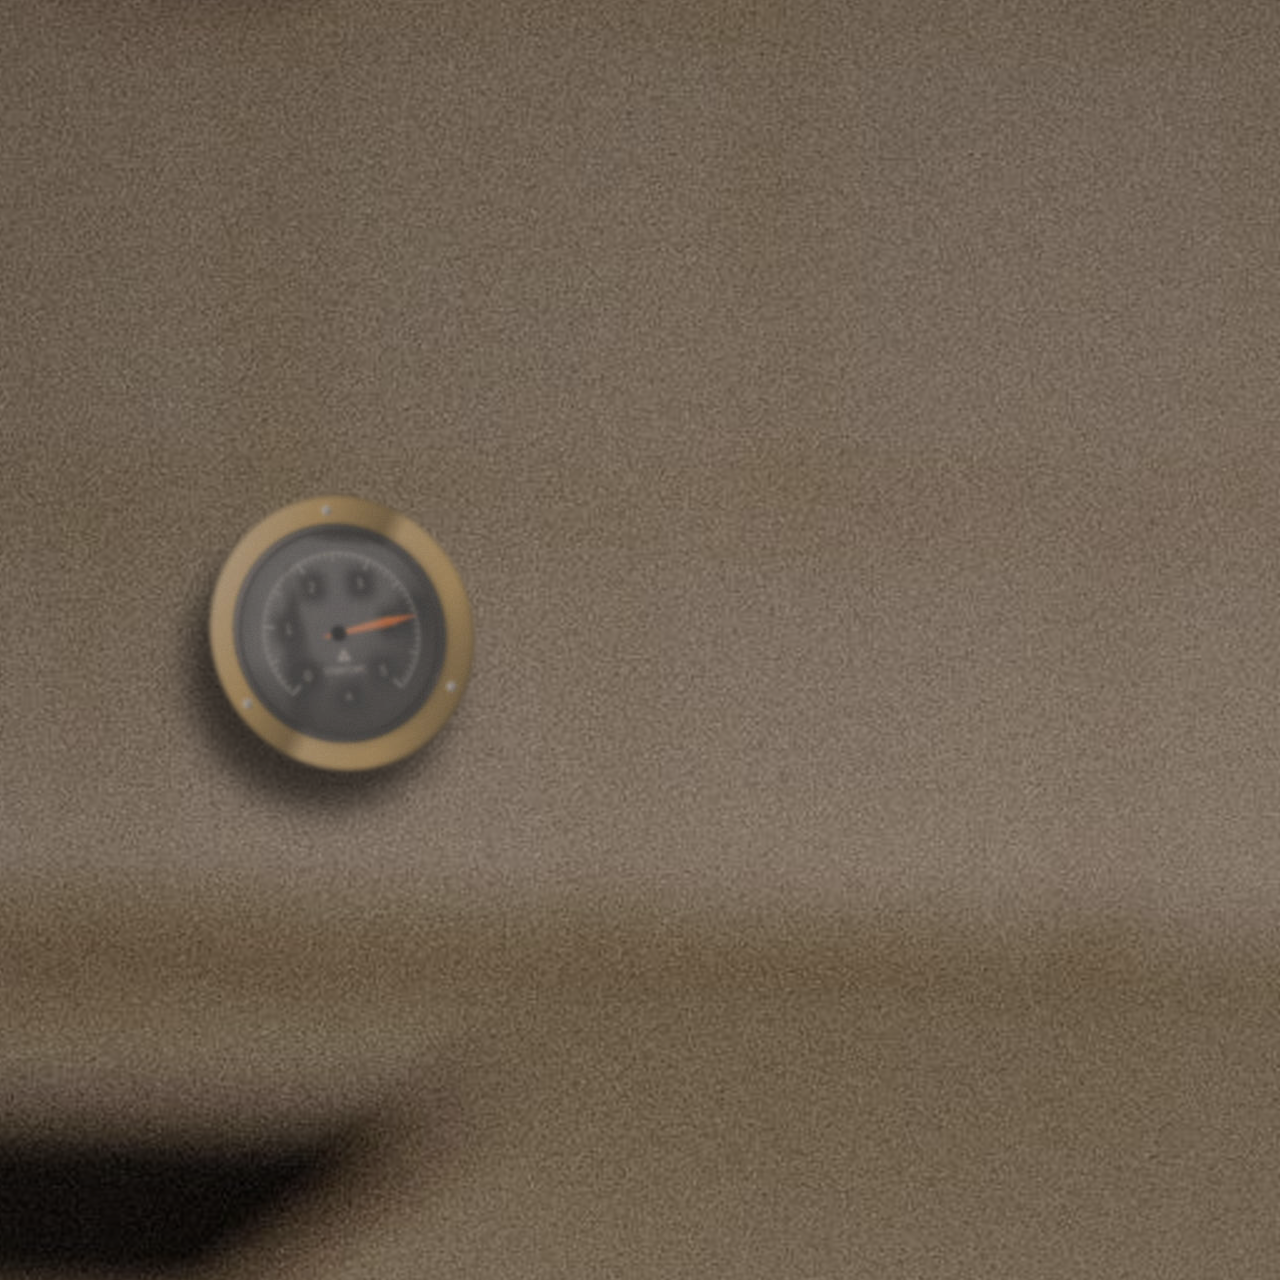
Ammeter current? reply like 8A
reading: 4A
